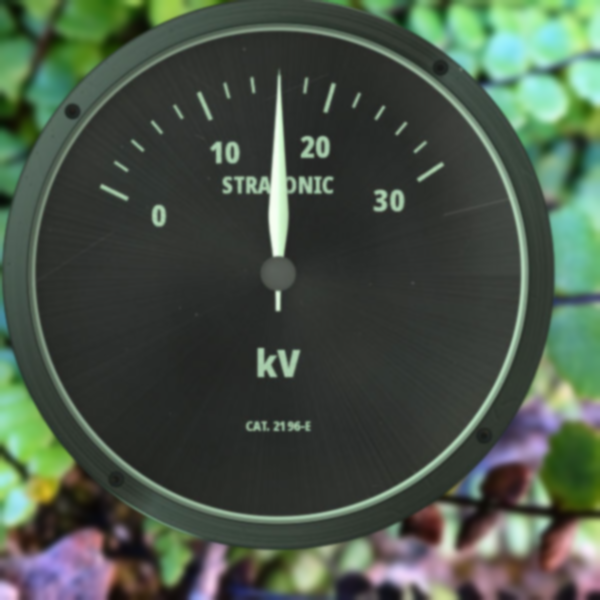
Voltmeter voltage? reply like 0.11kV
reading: 16kV
